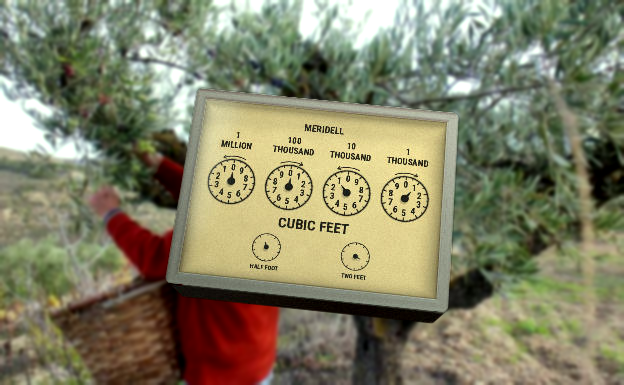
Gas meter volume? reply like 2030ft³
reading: 1100ft³
